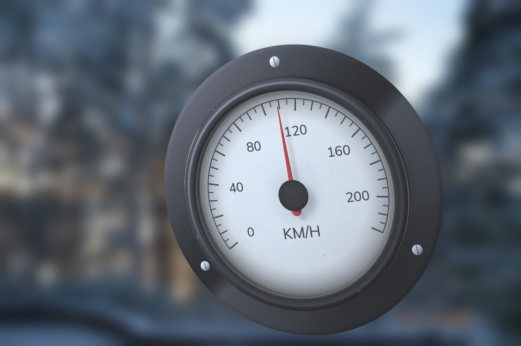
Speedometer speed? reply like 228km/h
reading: 110km/h
